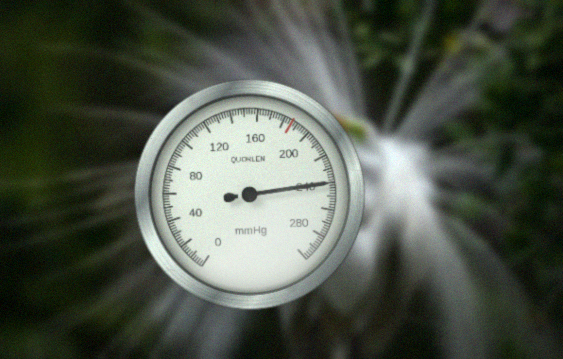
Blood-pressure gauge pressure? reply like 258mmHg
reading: 240mmHg
